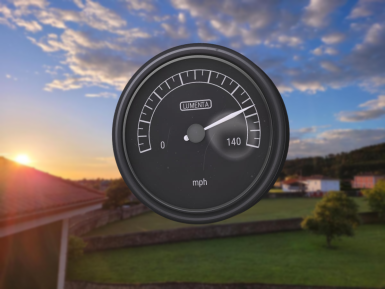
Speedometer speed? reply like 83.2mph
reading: 115mph
